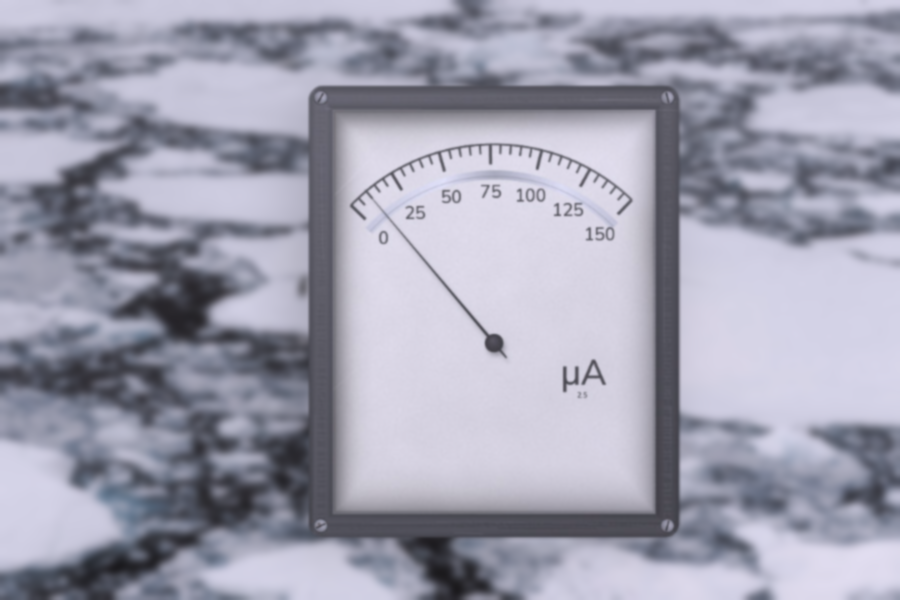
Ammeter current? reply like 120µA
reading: 10µA
